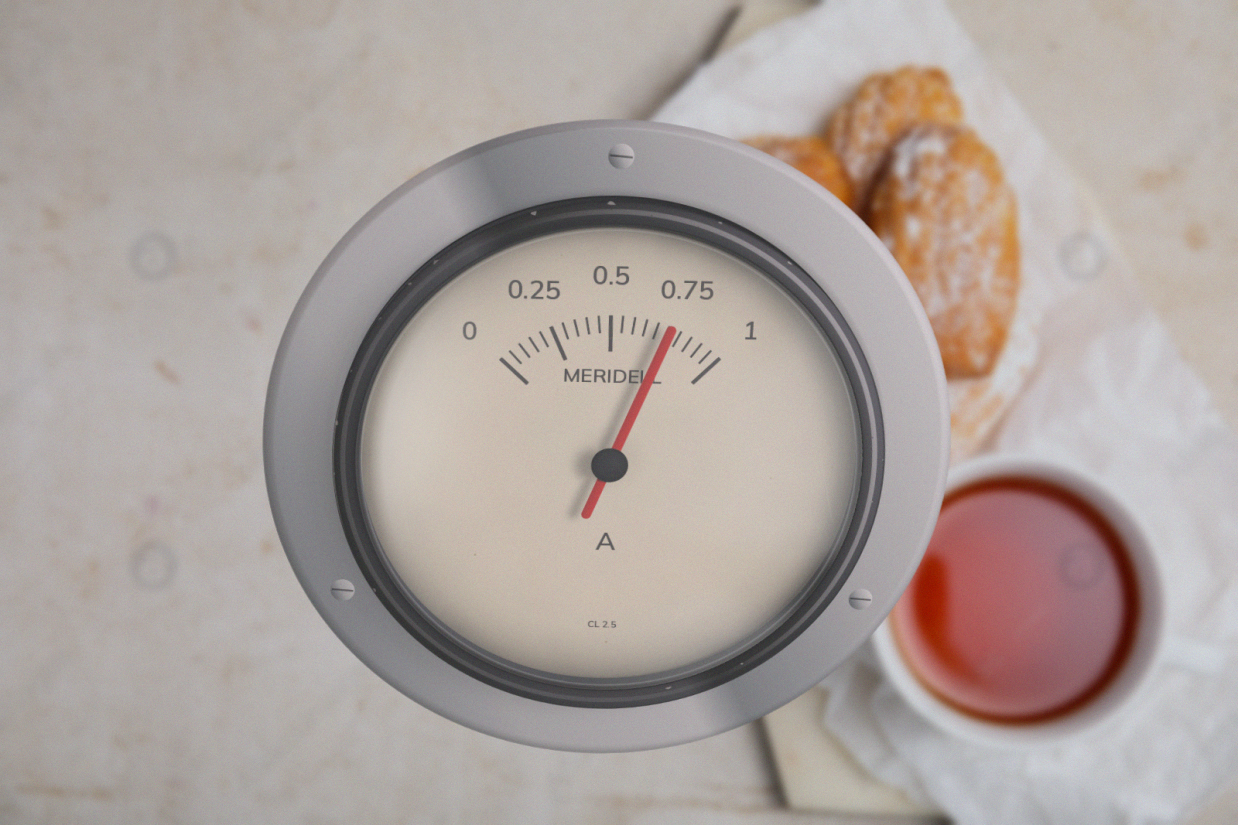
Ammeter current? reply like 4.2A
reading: 0.75A
